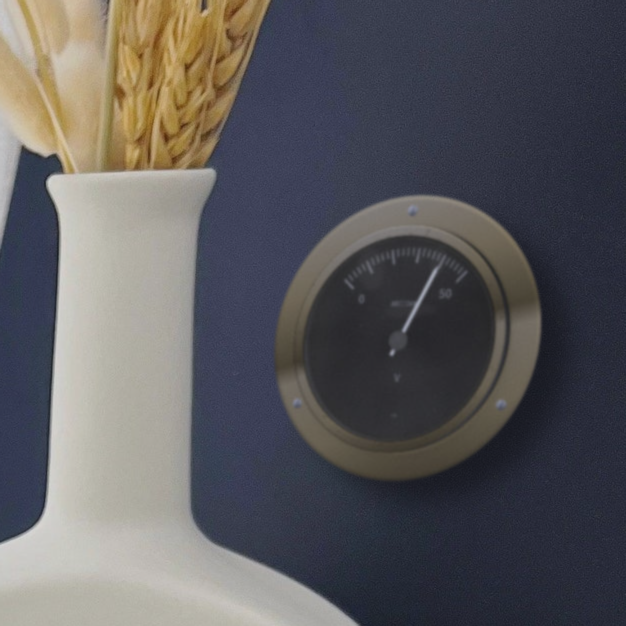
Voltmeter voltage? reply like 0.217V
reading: 40V
